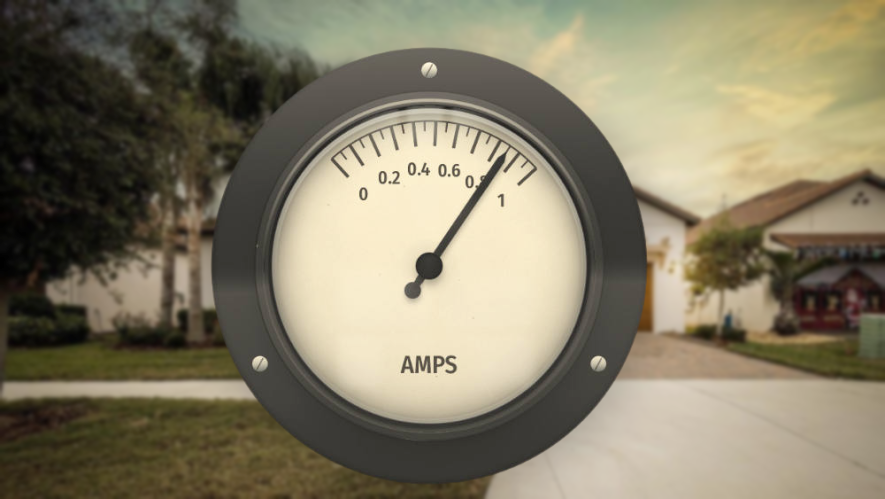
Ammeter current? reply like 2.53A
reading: 0.85A
